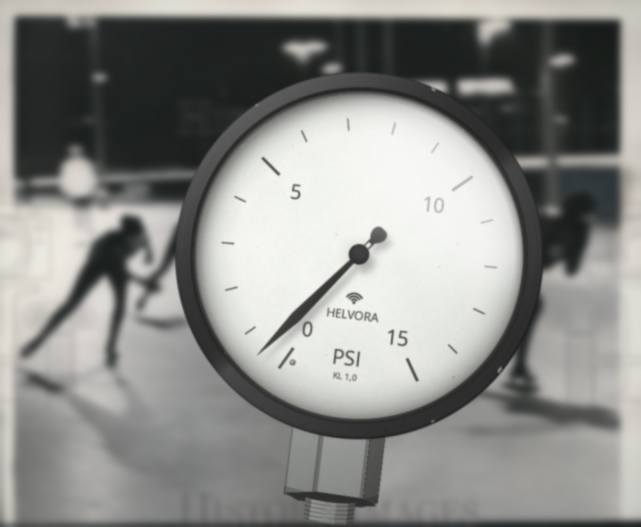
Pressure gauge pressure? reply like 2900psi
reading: 0.5psi
